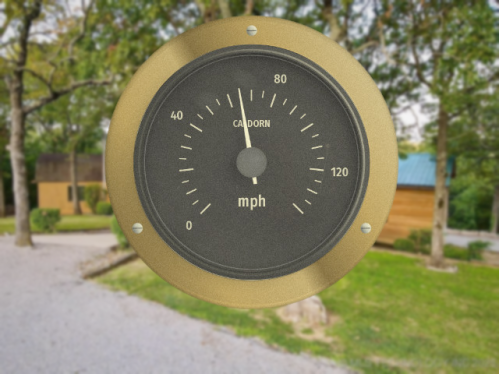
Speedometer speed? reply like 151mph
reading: 65mph
